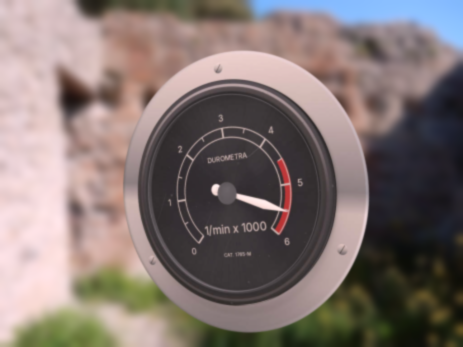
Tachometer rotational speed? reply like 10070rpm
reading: 5500rpm
